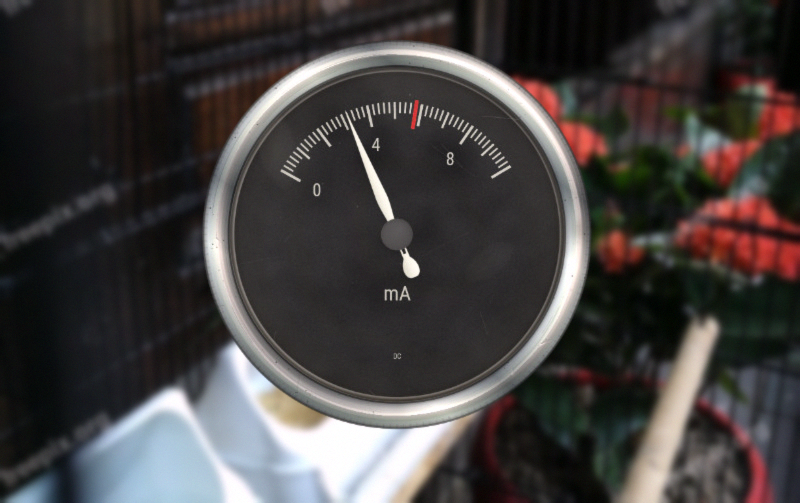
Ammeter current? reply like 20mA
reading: 3.2mA
